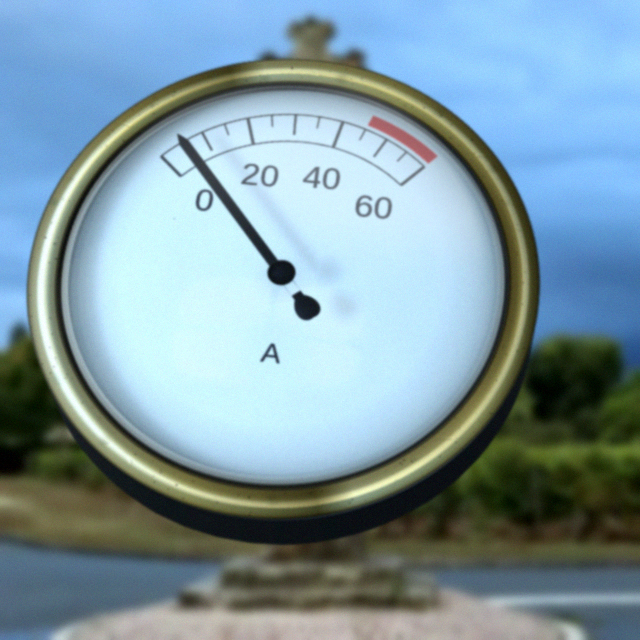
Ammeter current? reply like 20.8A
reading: 5A
